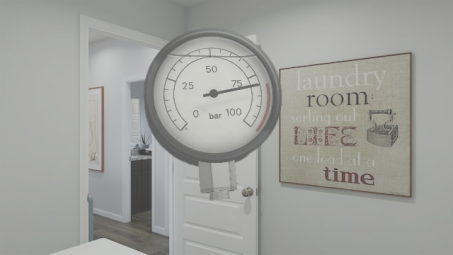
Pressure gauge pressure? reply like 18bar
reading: 80bar
